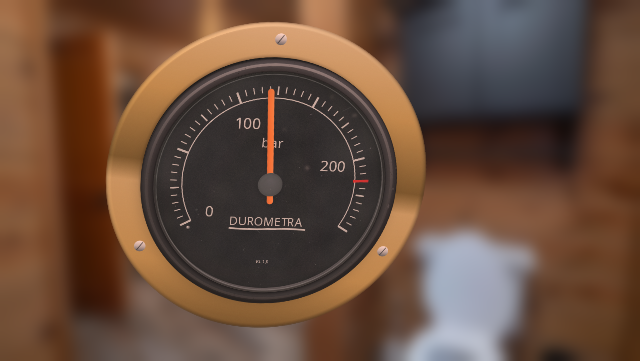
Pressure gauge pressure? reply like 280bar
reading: 120bar
